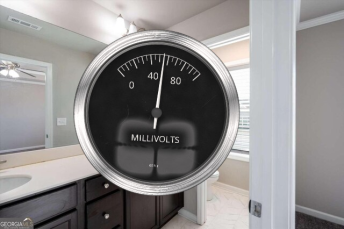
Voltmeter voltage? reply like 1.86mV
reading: 55mV
